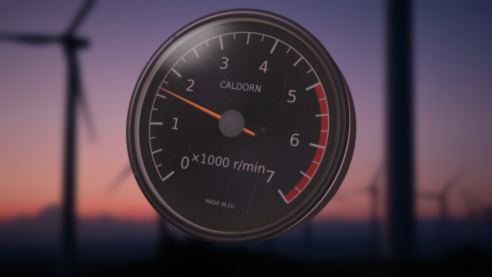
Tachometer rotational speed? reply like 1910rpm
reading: 1625rpm
